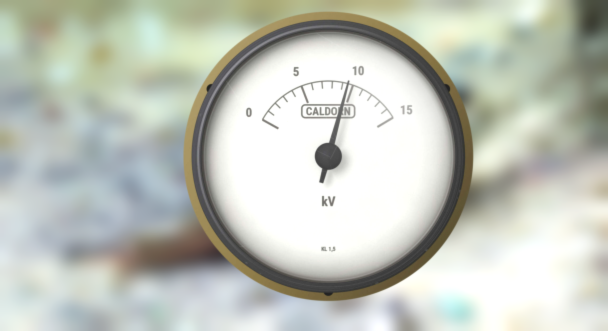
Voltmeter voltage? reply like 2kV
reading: 9.5kV
